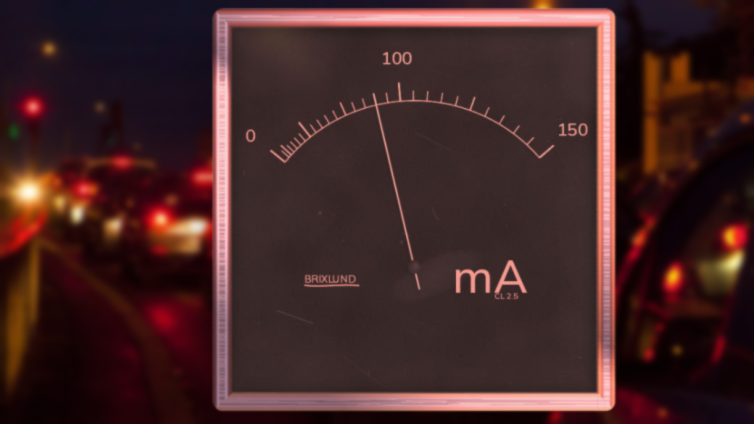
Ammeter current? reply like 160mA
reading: 90mA
